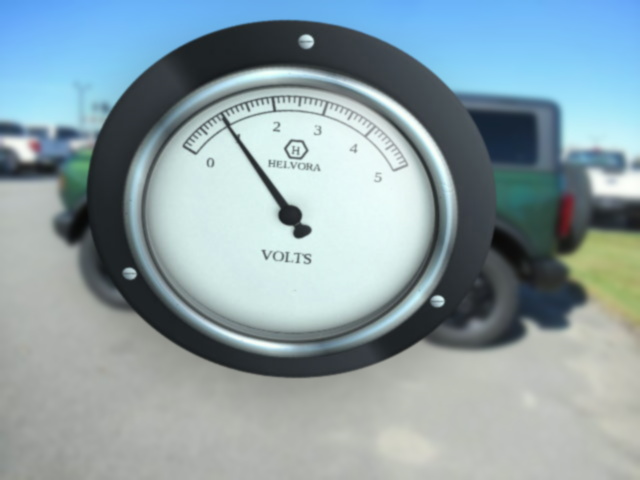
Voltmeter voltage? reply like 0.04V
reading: 1V
